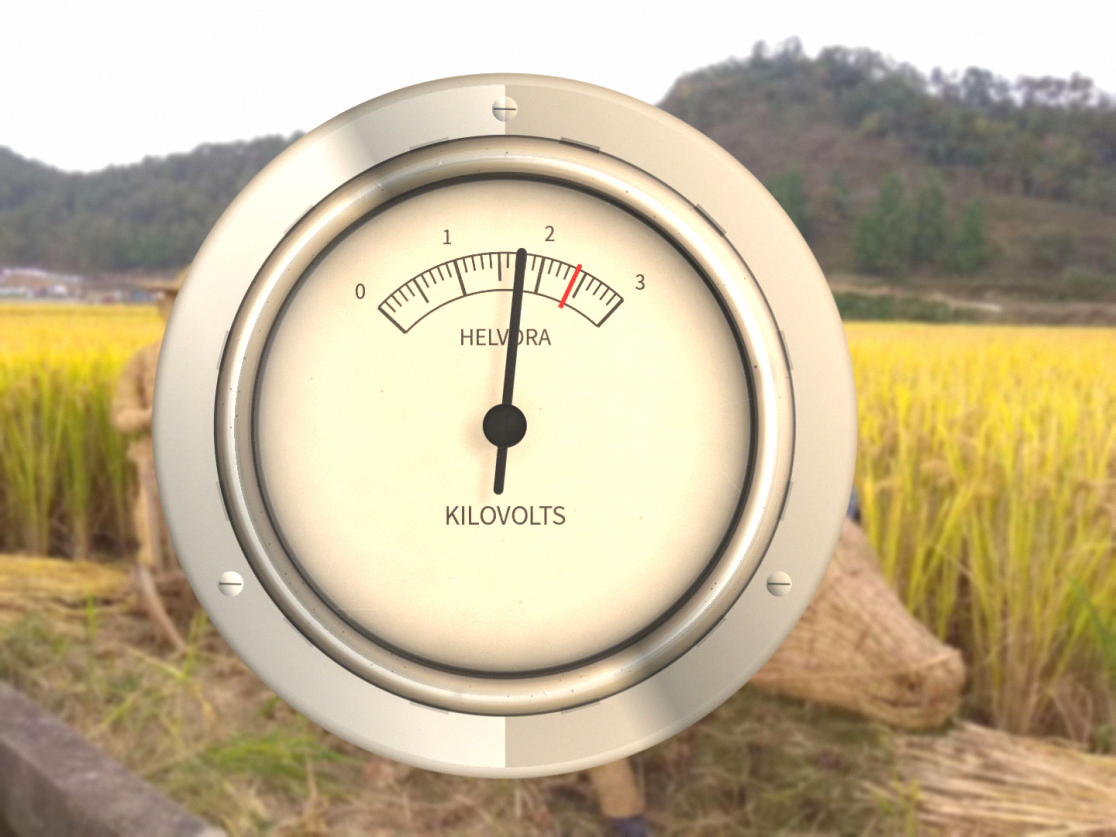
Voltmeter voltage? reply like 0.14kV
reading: 1.75kV
